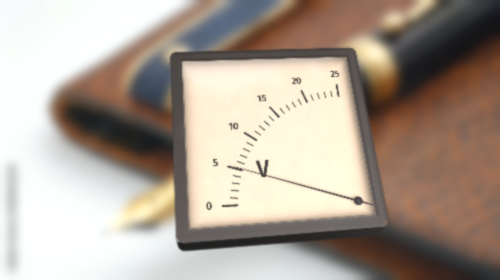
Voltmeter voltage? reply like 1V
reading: 5V
